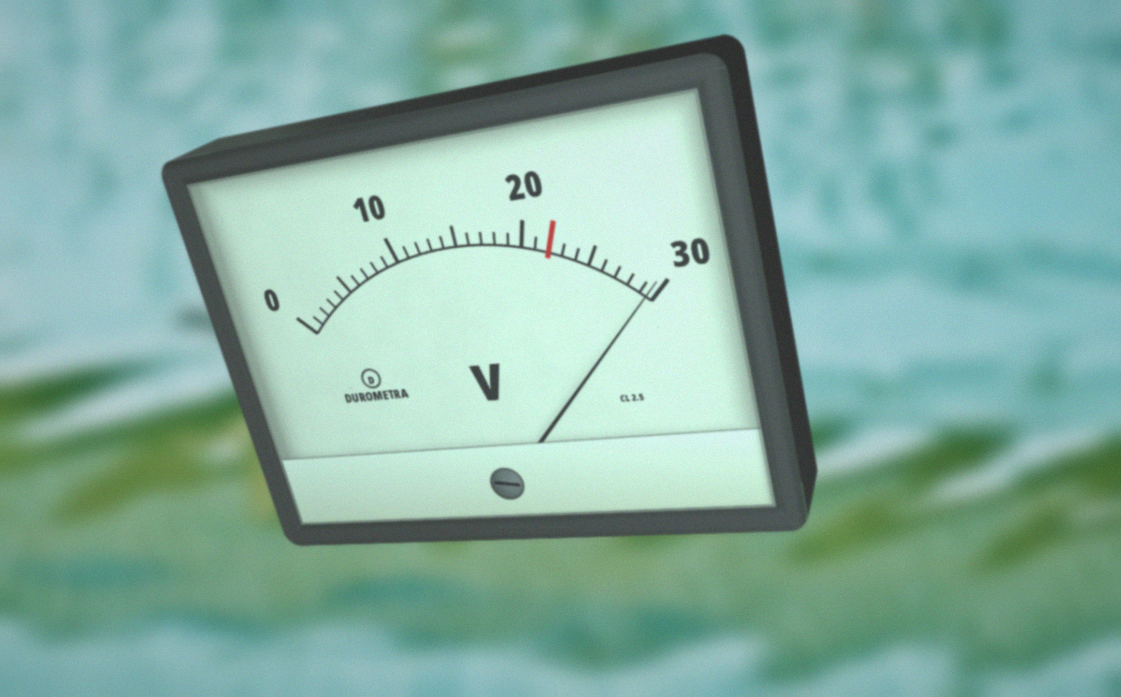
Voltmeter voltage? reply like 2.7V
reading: 29.5V
